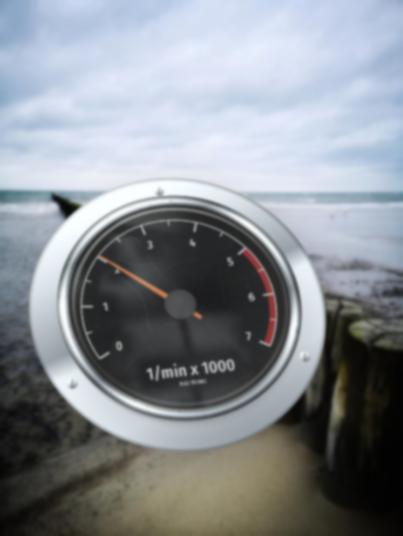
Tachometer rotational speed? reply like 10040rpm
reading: 2000rpm
